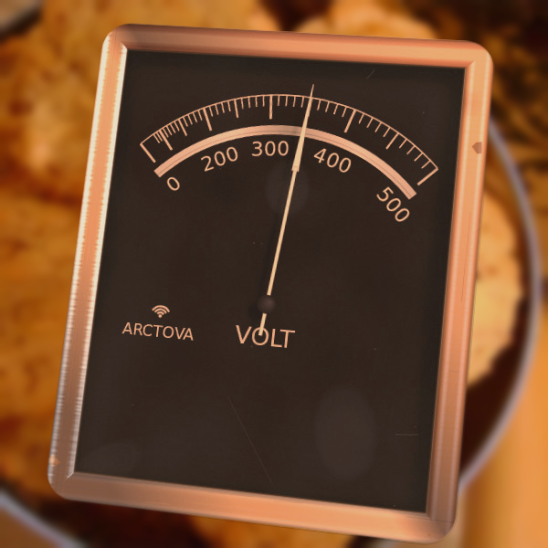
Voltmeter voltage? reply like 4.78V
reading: 350V
